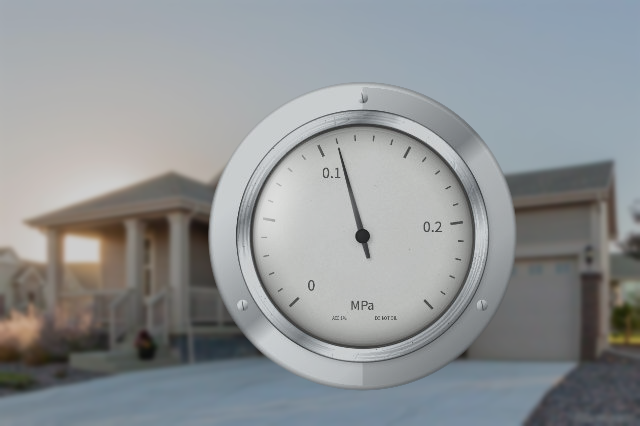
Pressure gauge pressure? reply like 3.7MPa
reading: 0.11MPa
